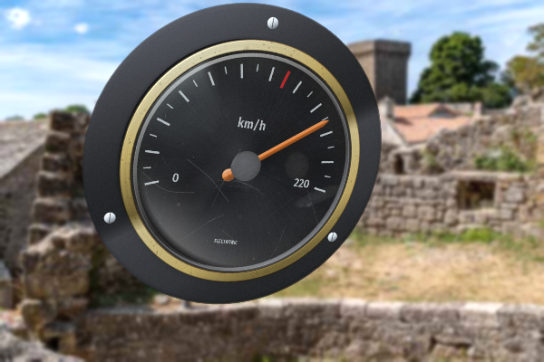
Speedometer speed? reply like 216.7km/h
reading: 170km/h
